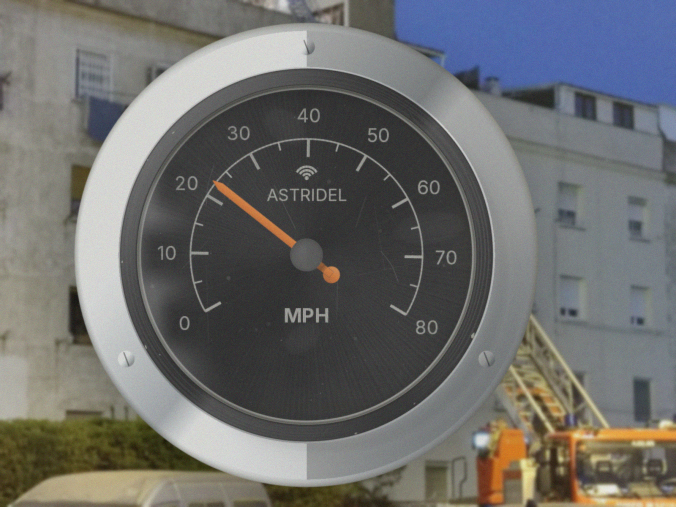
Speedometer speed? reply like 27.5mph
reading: 22.5mph
